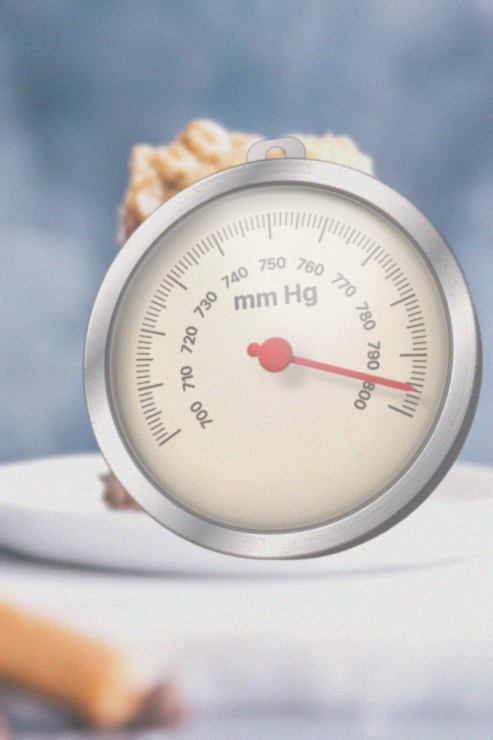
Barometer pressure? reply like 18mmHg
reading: 796mmHg
